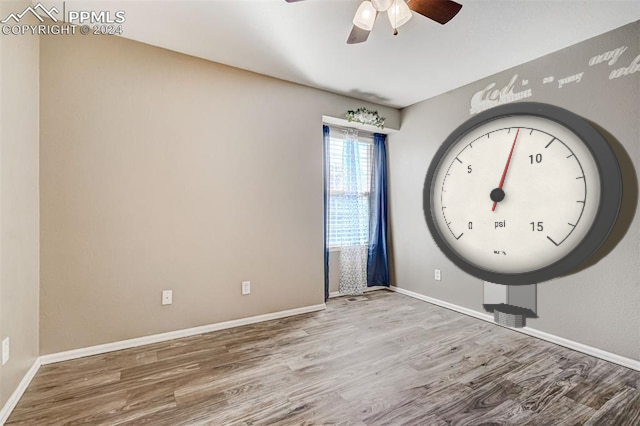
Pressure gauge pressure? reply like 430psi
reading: 8.5psi
